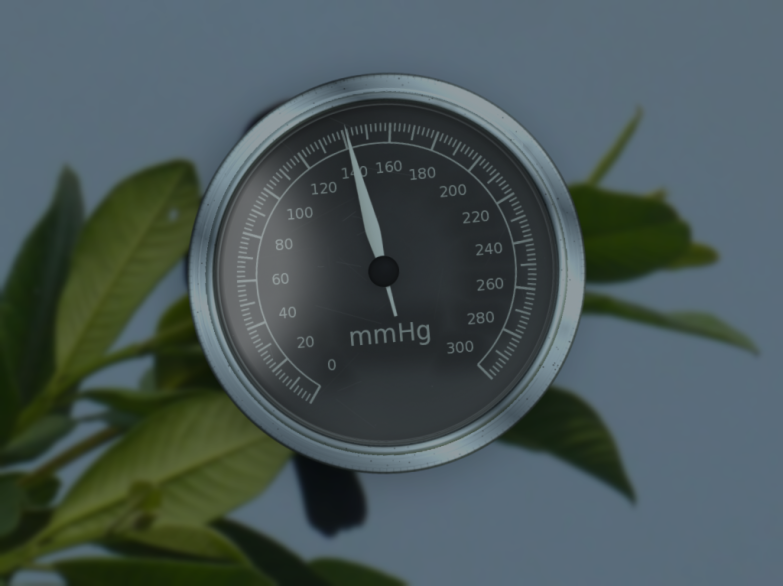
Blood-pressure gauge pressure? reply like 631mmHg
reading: 142mmHg
